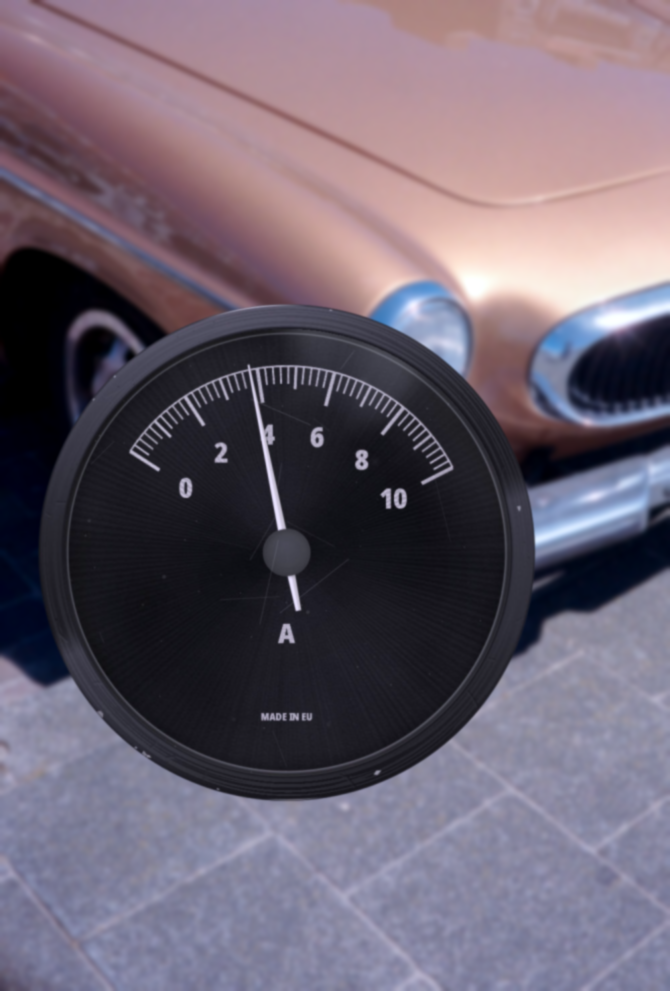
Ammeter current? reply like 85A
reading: 3.8A
